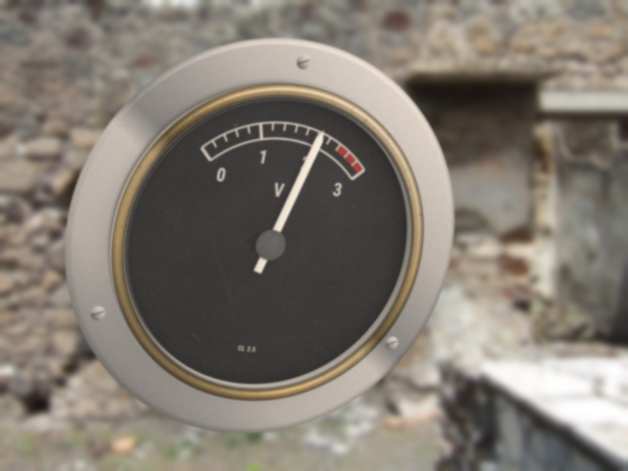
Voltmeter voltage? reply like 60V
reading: 2V
